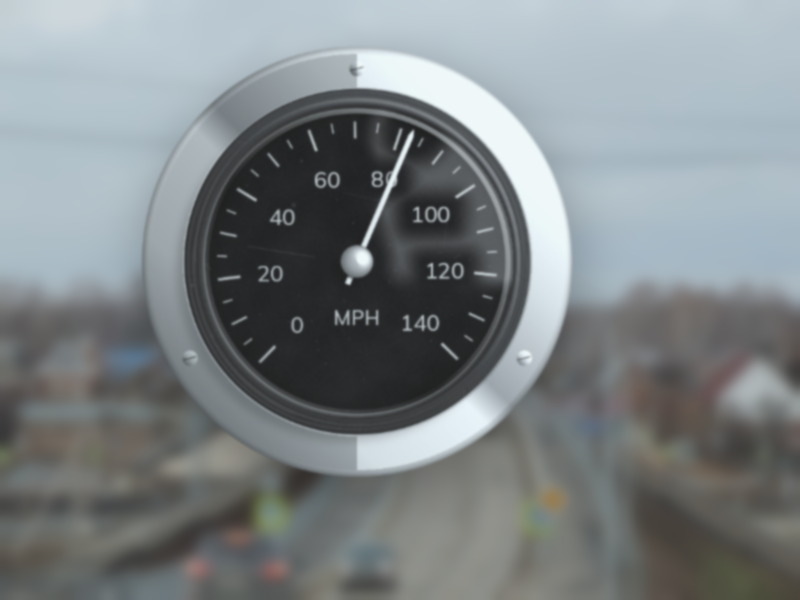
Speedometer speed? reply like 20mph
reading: 82.5mph
